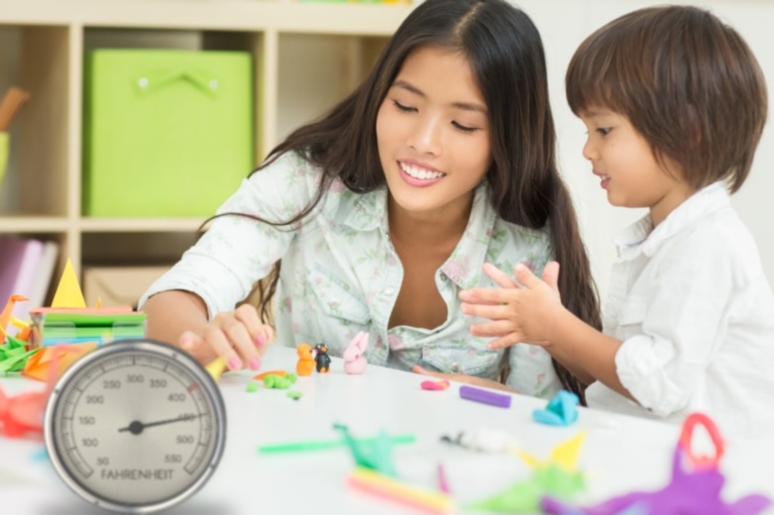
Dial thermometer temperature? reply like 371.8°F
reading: 450°F
